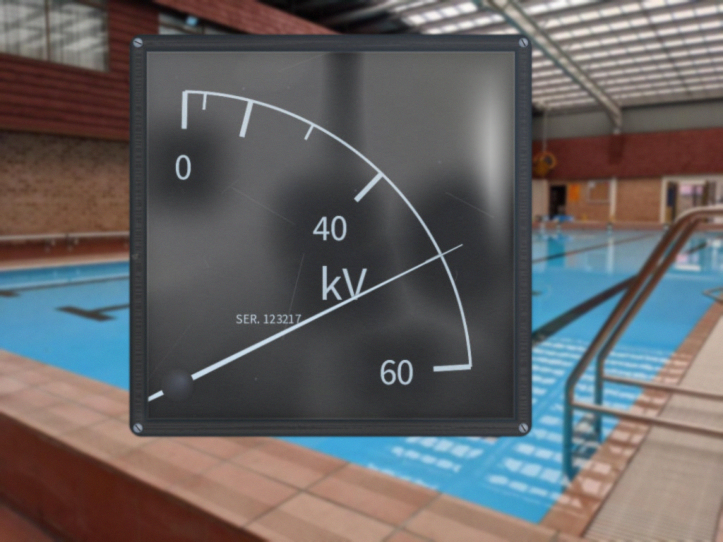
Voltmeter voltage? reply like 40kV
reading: 50kV
